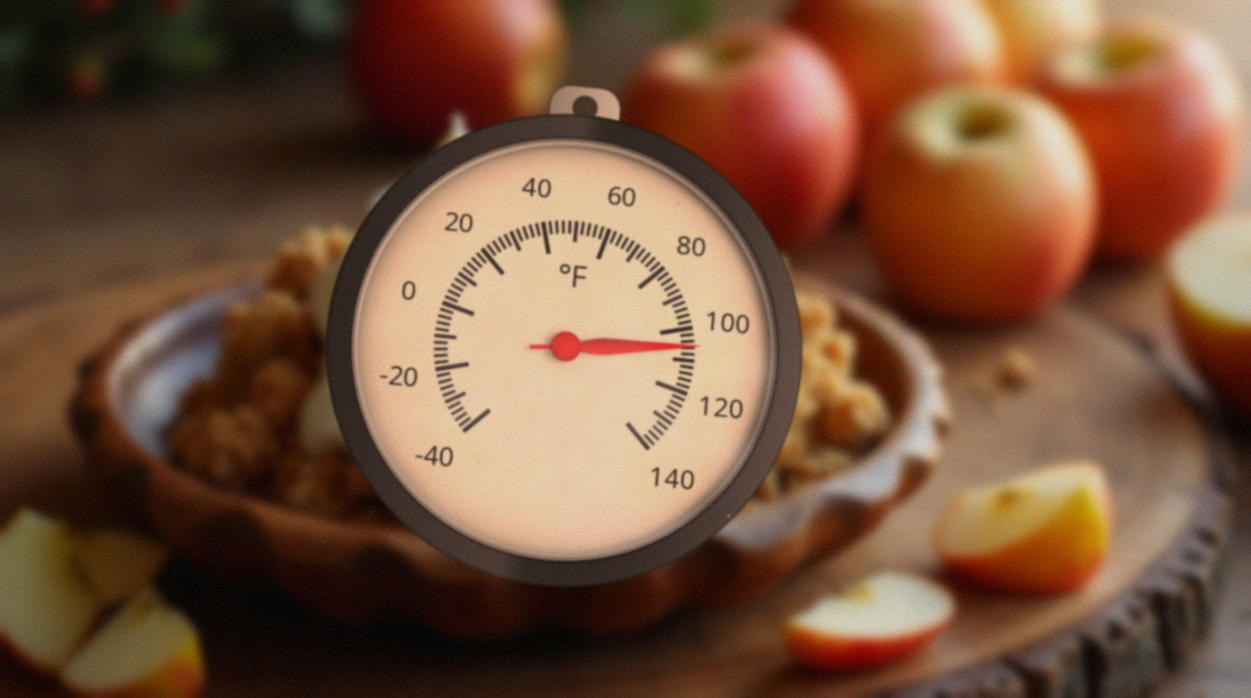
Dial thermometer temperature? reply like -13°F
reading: 106°F
